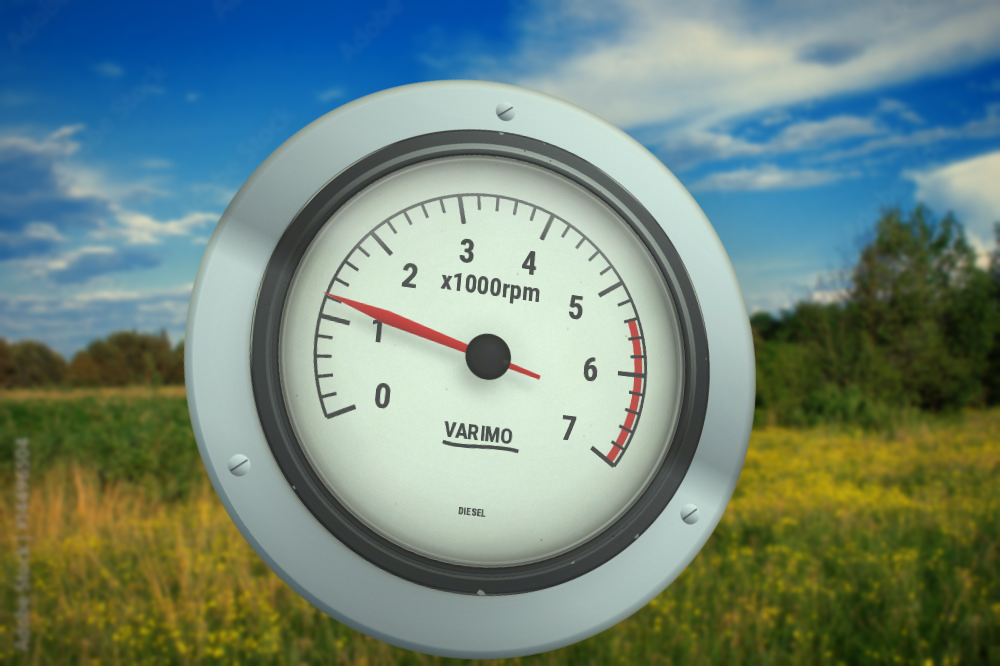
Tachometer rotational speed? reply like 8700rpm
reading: 1200rpm
